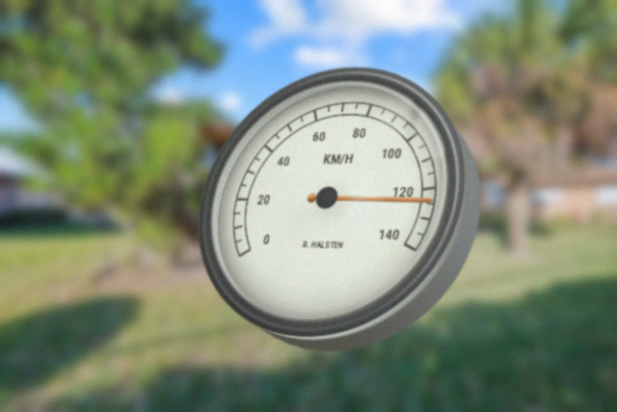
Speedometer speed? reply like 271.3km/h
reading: 125km/h
